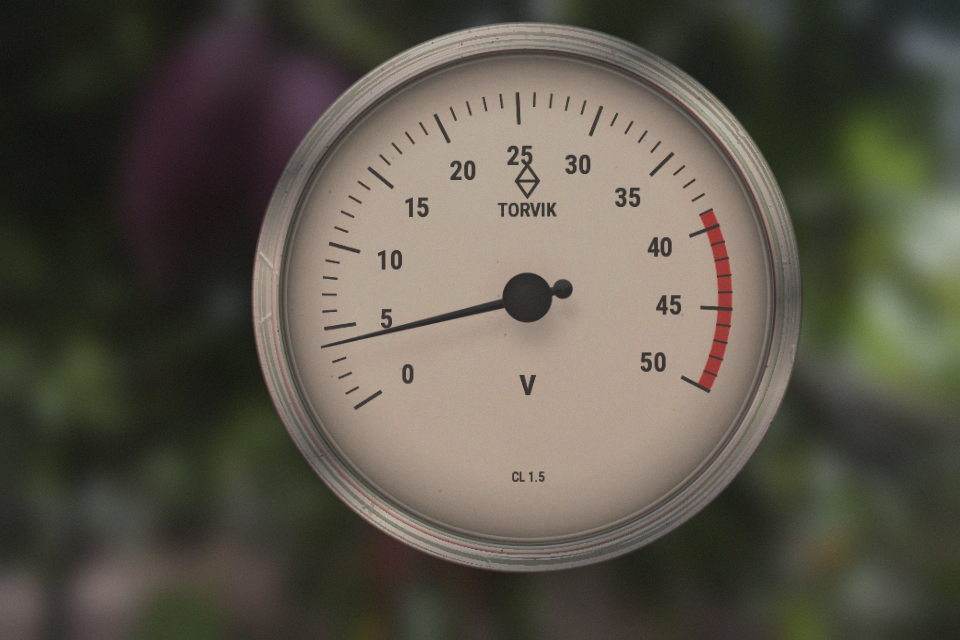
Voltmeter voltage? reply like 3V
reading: 4V
